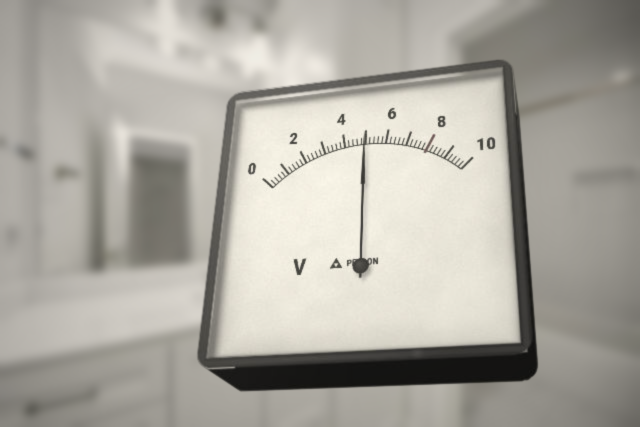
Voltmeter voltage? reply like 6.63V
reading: 5V
